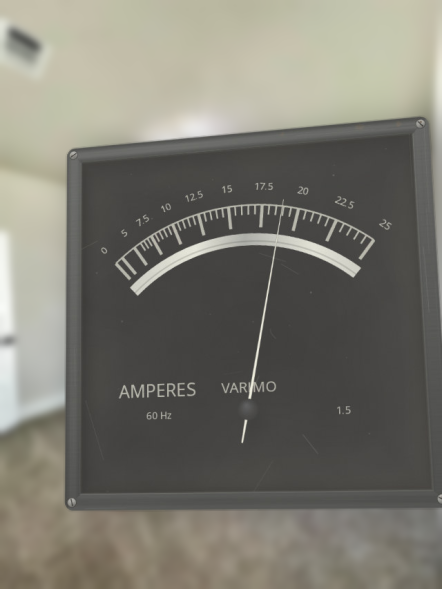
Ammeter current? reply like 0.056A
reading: 19A
